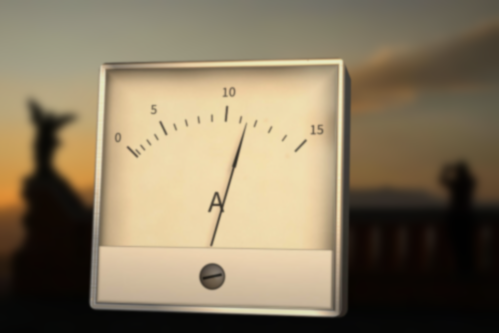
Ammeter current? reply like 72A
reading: 11.5A
